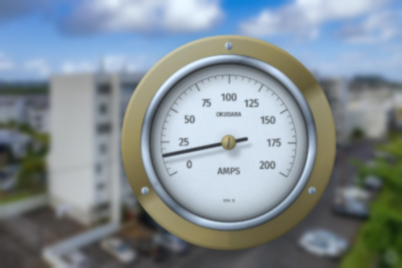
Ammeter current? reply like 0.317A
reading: 15A
